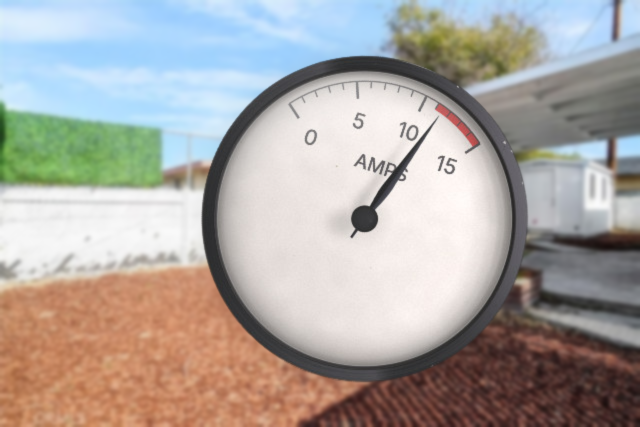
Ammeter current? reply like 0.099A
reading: 11.5A
